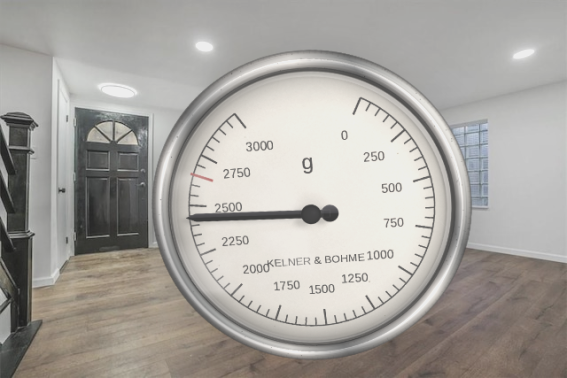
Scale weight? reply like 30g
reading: 2450g
